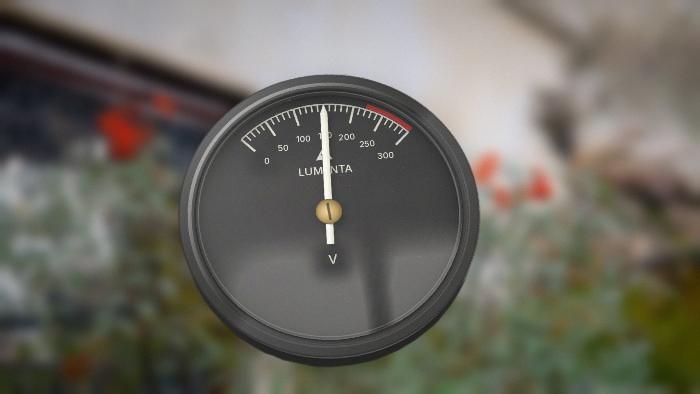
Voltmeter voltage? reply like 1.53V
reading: 150V
